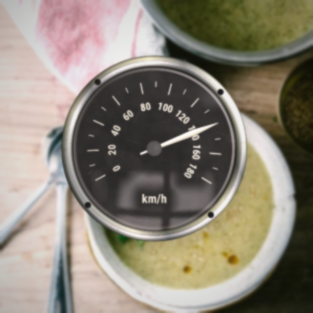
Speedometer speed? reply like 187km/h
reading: 140km/h
